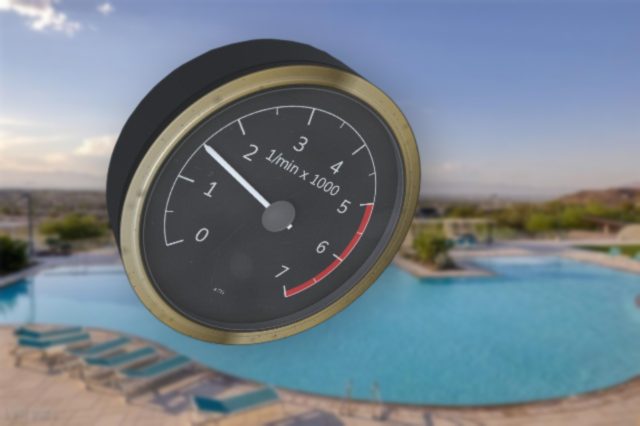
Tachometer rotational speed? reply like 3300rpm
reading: 1500rpm
